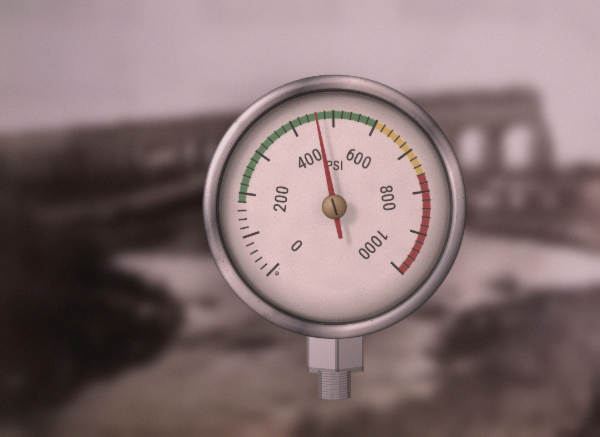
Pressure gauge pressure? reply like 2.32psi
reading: 460psi
